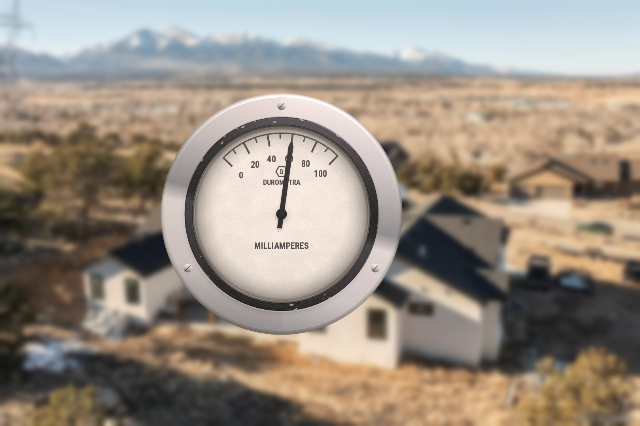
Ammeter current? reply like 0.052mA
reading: 60mA
